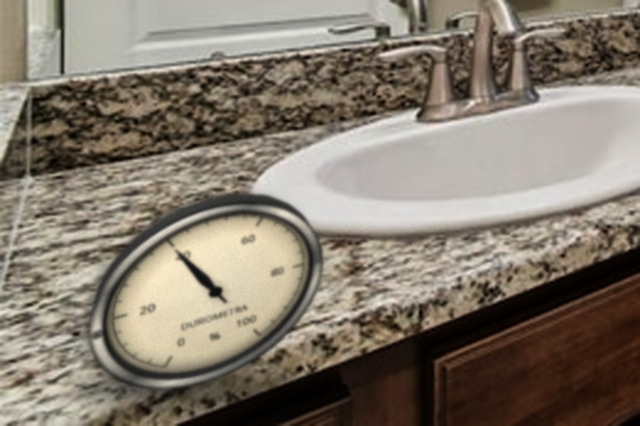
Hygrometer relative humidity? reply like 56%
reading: 40%
